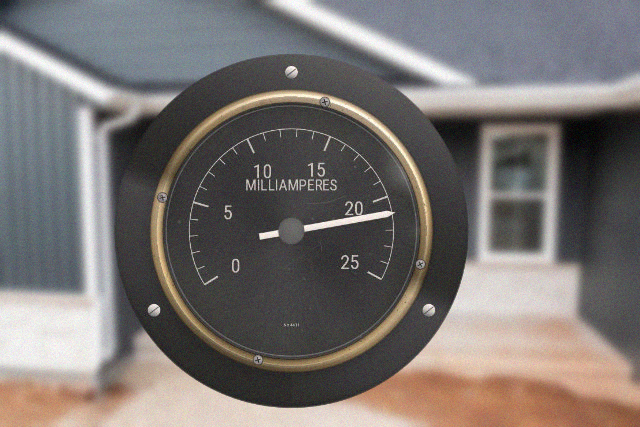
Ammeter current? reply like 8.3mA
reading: 21mA
